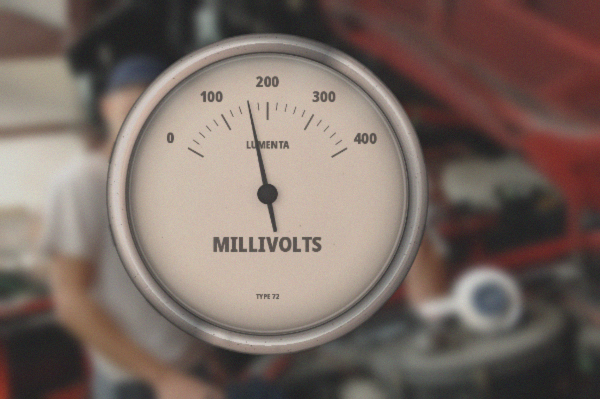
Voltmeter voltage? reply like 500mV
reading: 160mV
